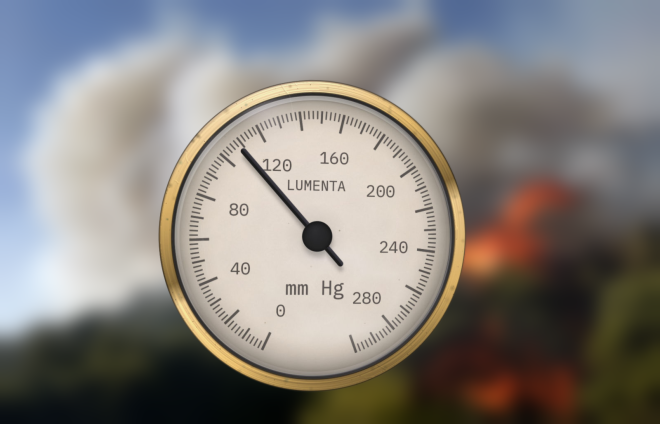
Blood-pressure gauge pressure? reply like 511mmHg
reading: 108mmHg
